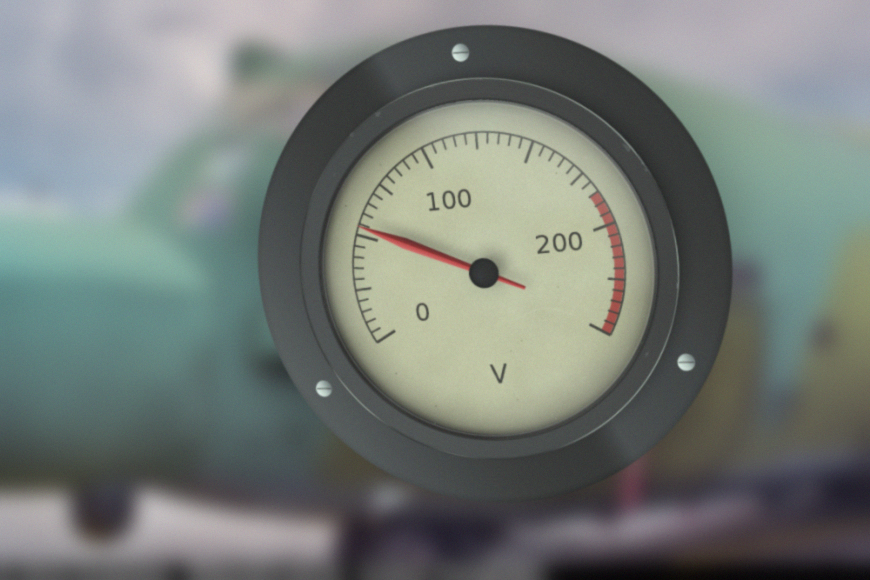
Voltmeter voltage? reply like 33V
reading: 55V
